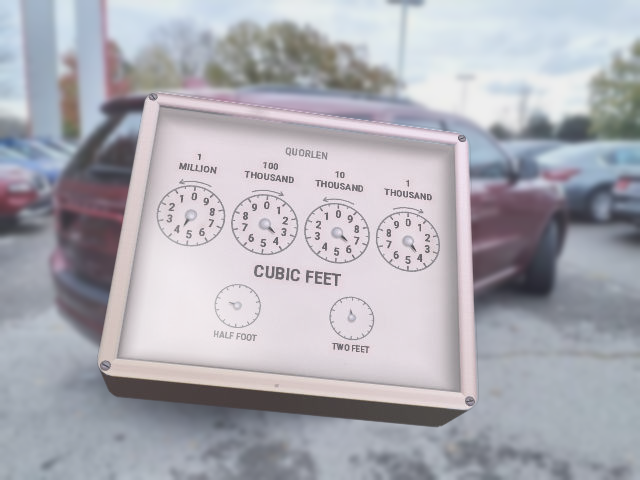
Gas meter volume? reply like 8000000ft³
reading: 436400ft³
